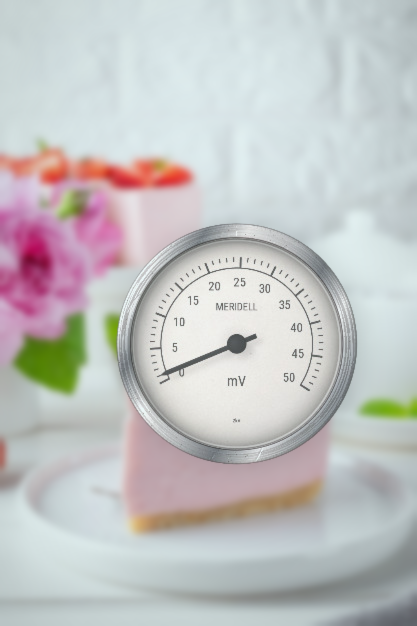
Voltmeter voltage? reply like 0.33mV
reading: 1mV
